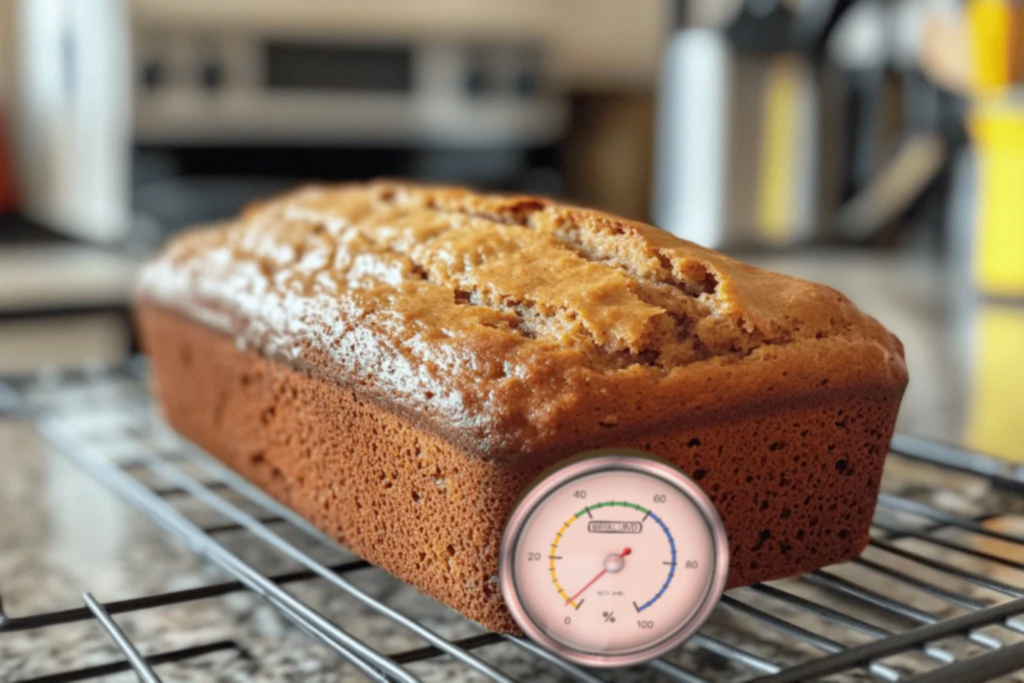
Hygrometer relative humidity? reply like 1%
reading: 4%
